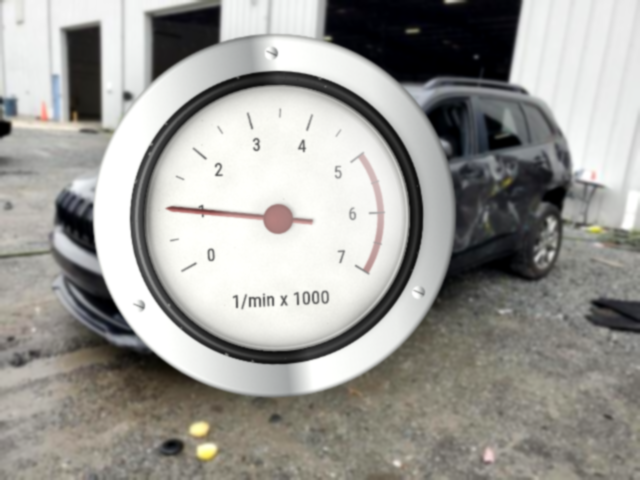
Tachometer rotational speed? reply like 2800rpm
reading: 1000rpm
